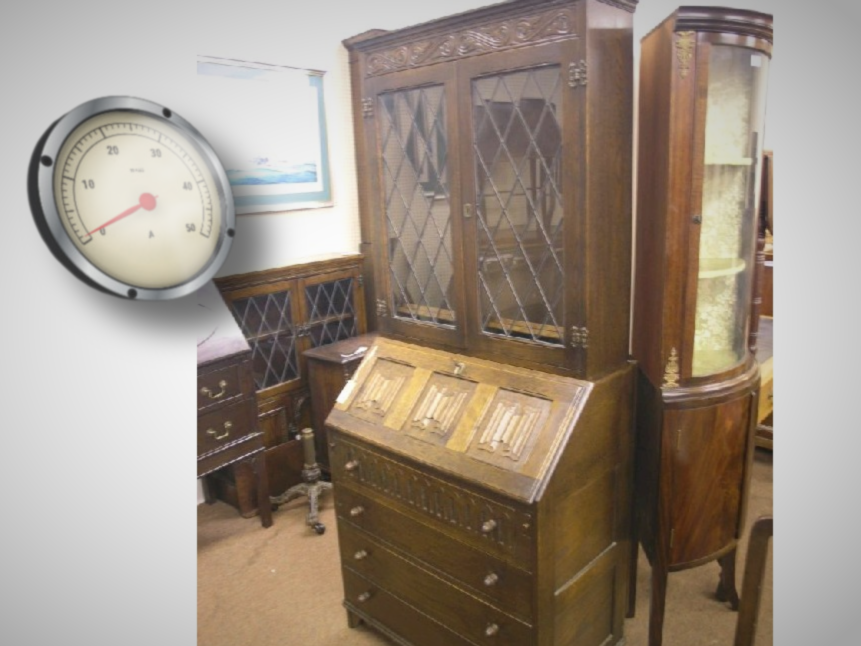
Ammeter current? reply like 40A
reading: 1A
